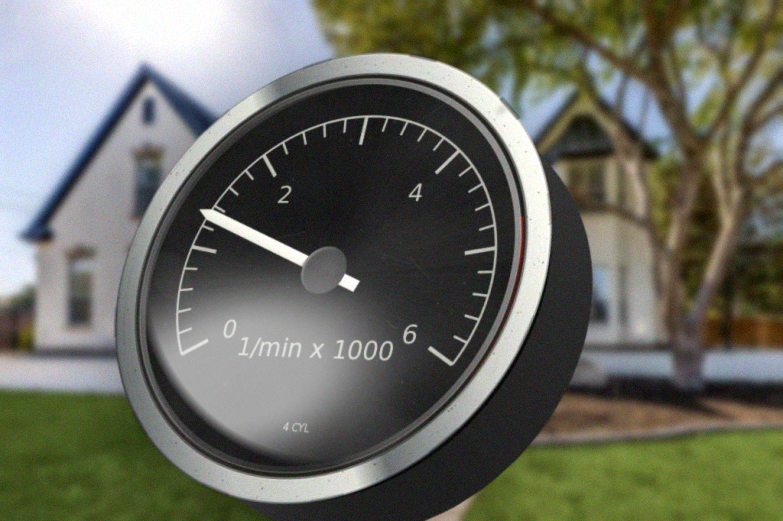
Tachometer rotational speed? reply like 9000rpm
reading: 1300rpm
